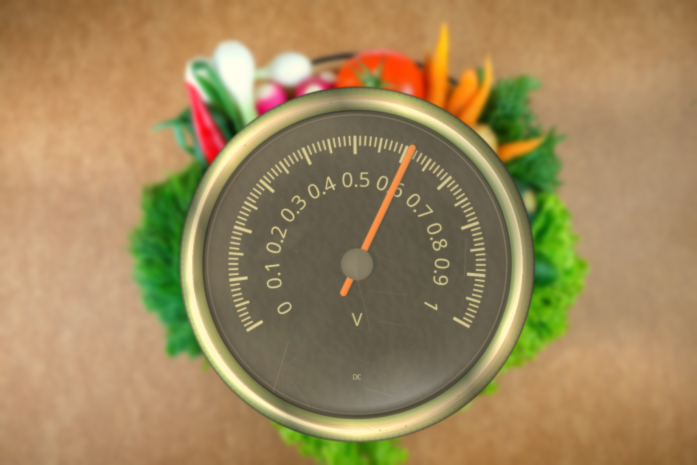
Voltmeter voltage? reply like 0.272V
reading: 0.61V
